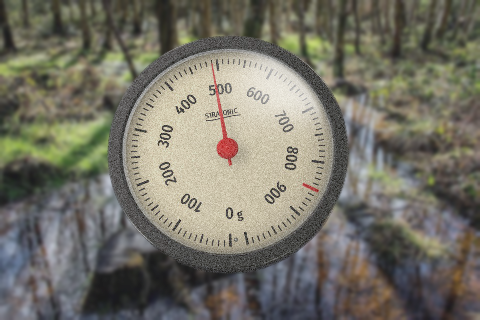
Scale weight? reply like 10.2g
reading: 490g
